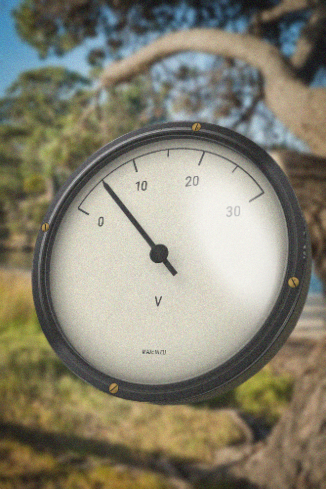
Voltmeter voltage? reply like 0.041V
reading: 5V
